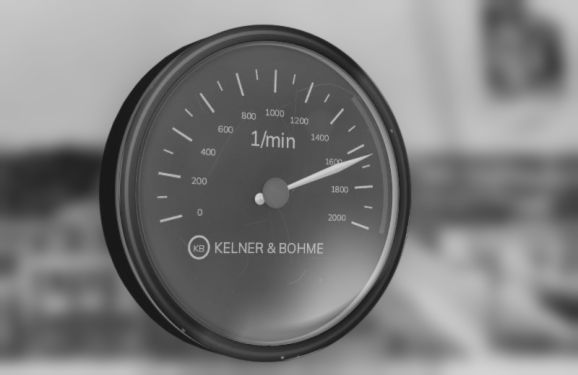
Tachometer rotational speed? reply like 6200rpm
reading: 1650rpm
